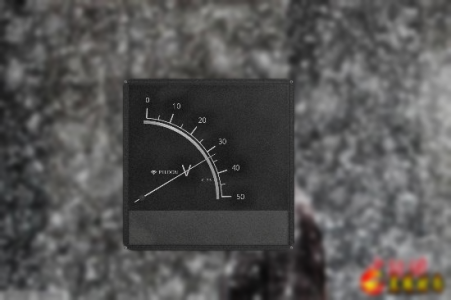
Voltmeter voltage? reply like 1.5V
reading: 32.5V
